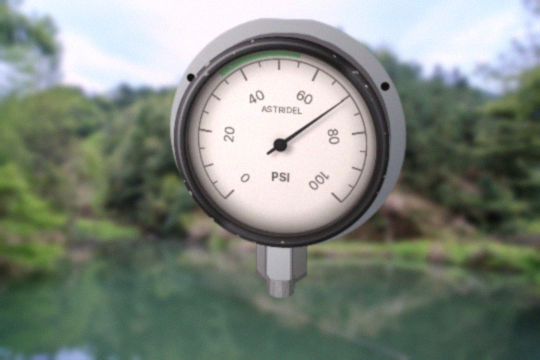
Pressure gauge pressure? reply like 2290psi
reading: 70psi
